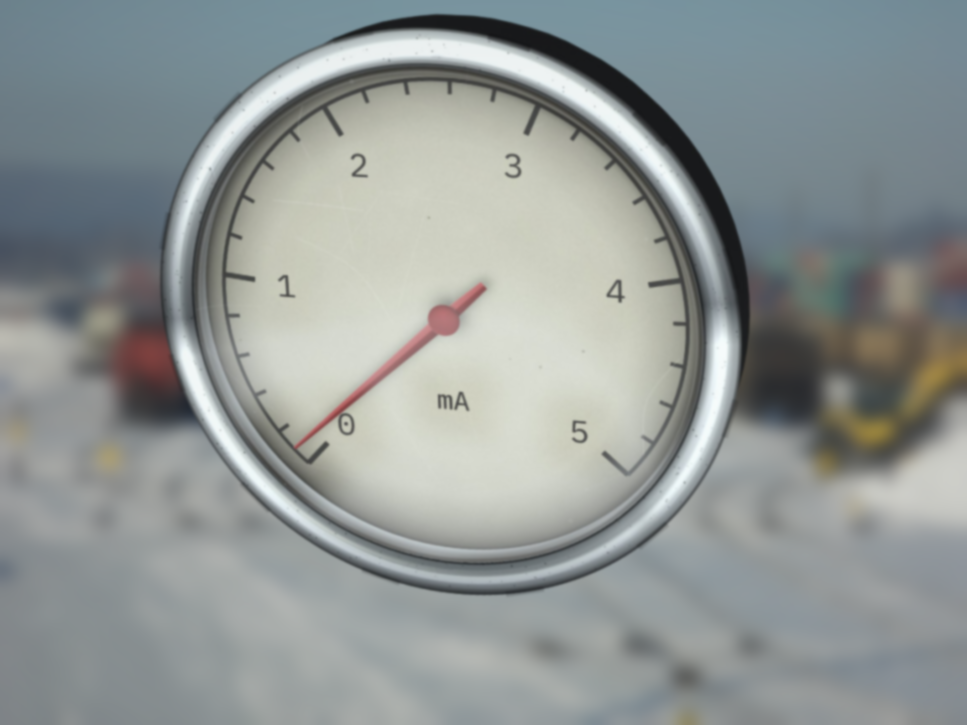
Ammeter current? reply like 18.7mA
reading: 0.1mA
